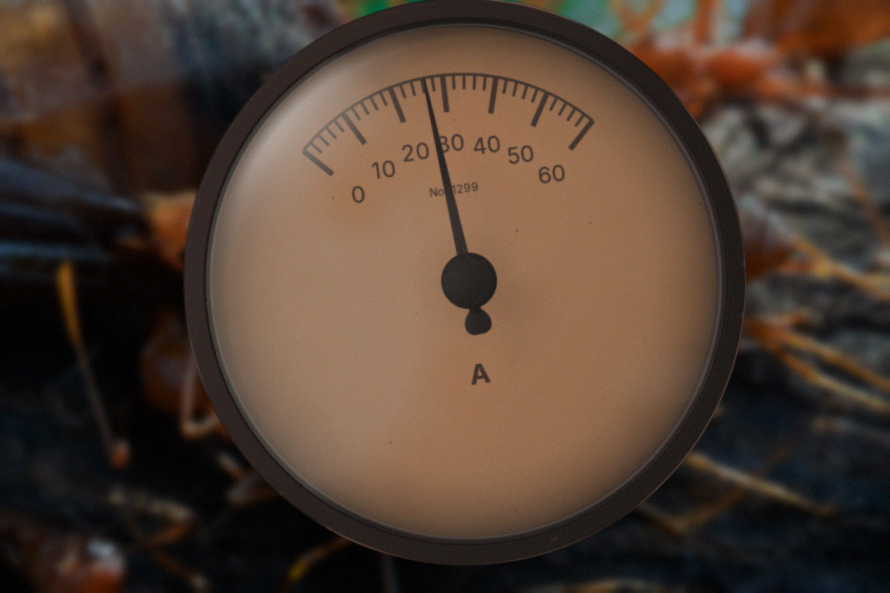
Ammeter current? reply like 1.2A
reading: 26A
